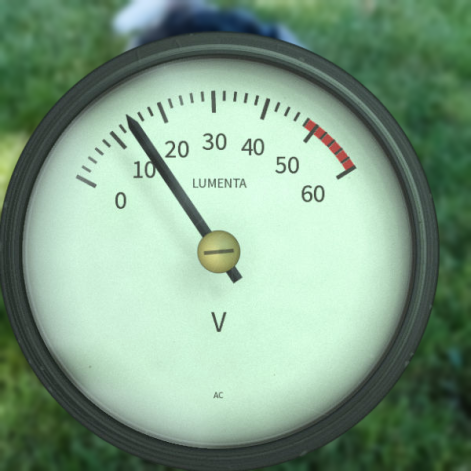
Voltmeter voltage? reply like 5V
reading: 14V
